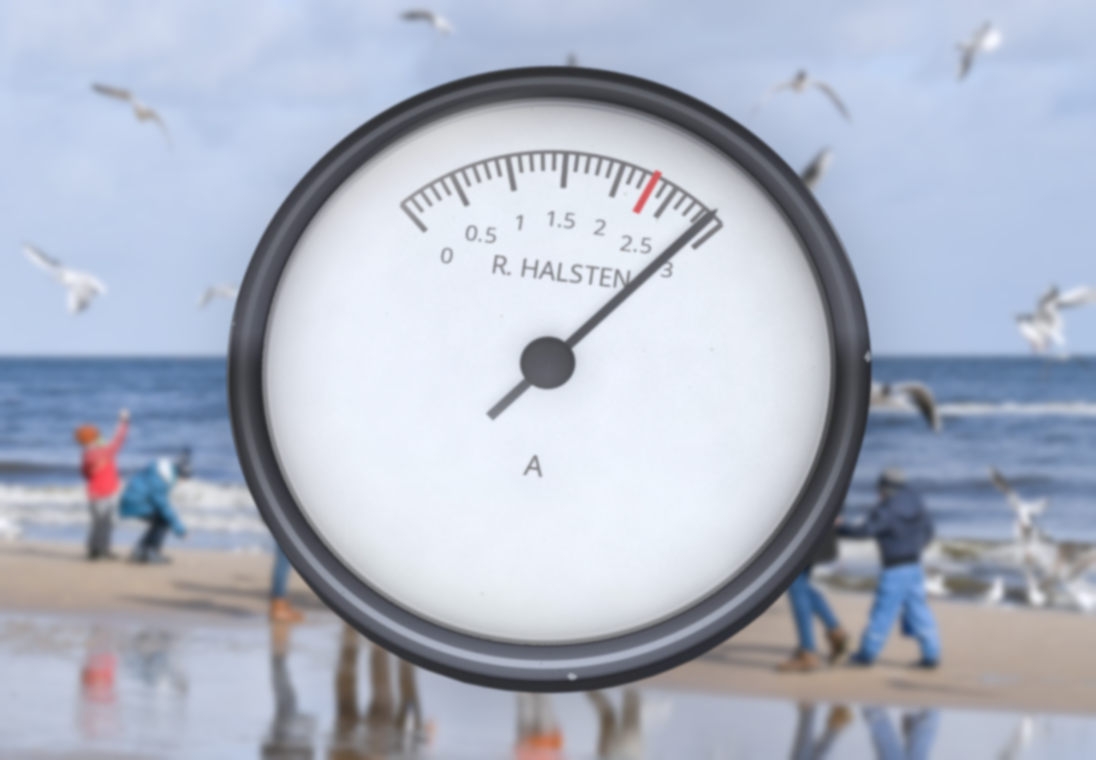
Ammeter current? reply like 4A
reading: 2.9A
